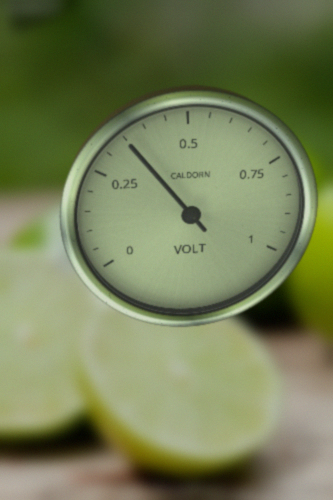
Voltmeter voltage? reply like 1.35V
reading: 0.35V
